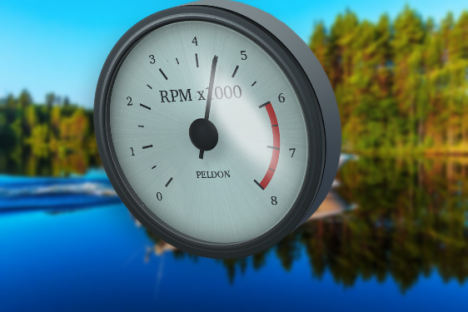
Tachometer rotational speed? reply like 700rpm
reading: 4500rpm
